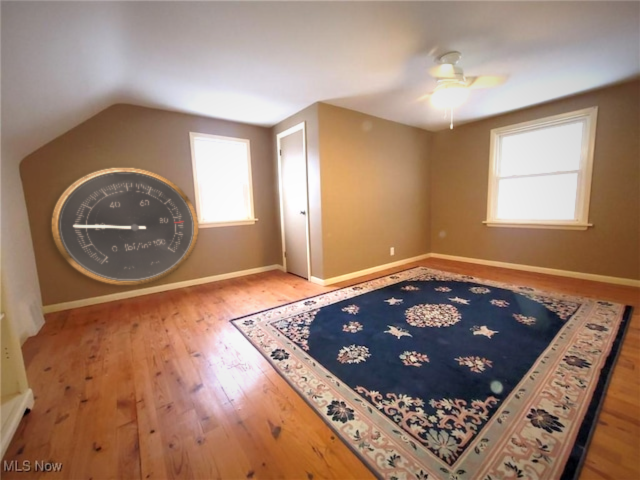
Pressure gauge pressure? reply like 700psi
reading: 20psi
